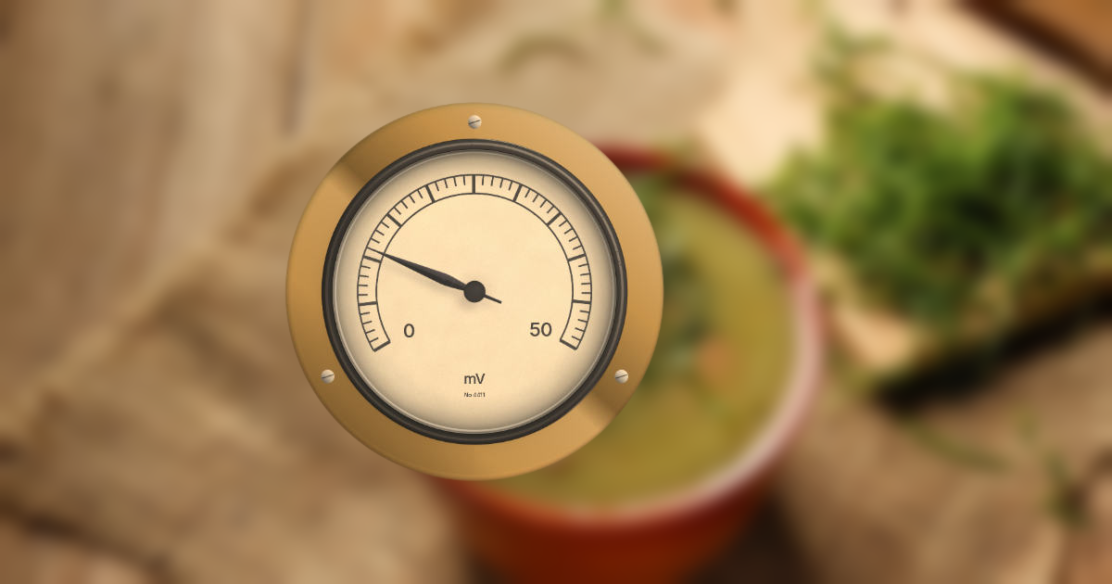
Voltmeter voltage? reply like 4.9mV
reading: 11mV
